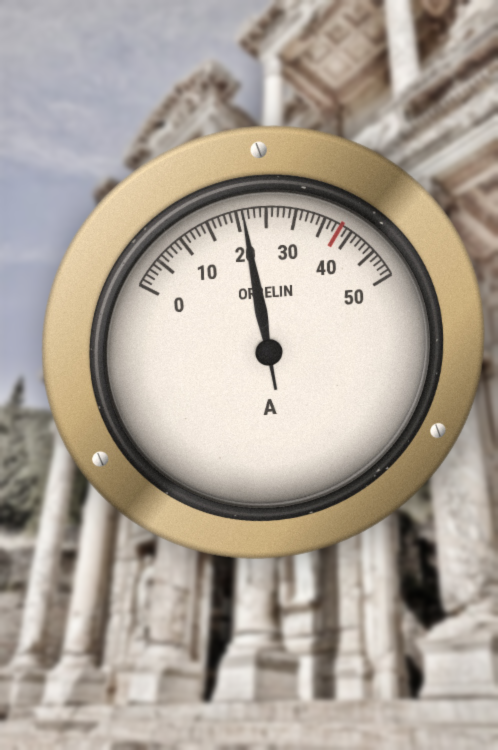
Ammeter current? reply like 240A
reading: 21A
